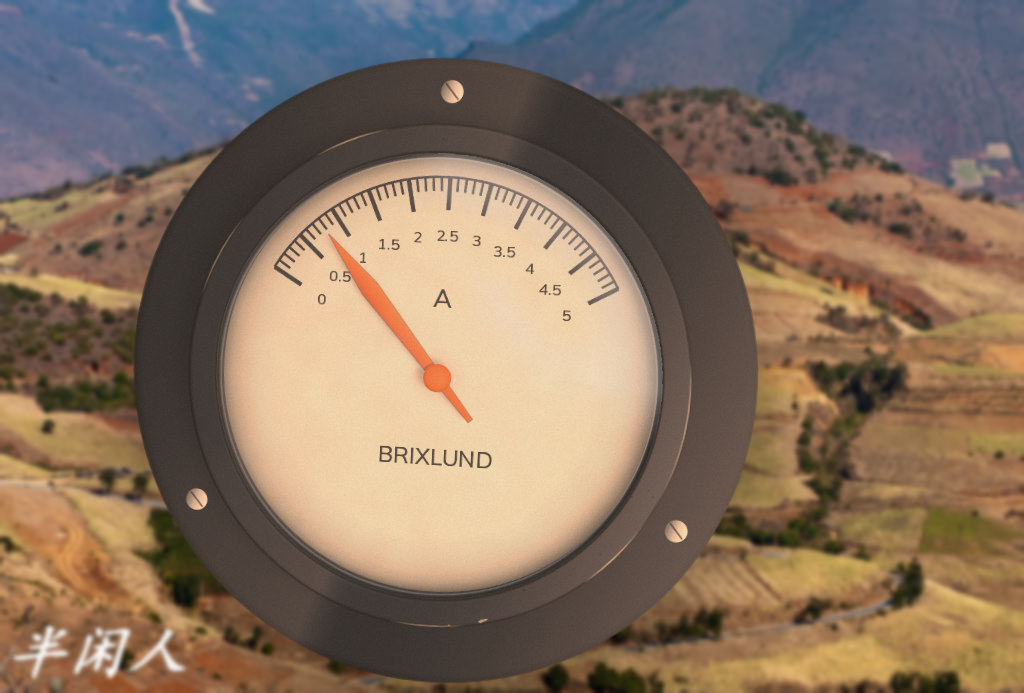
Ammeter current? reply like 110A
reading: 0.8A
